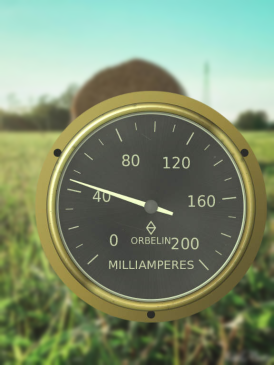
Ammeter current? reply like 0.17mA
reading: 45mA
